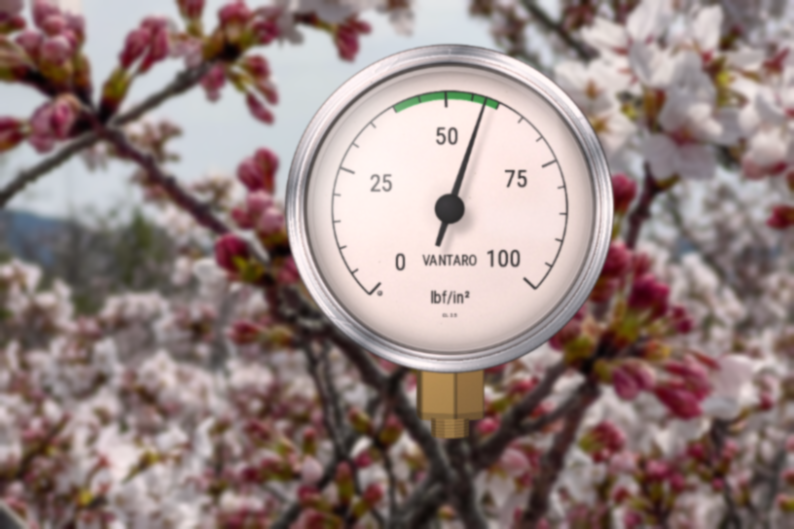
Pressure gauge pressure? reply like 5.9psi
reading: 57.5psi
